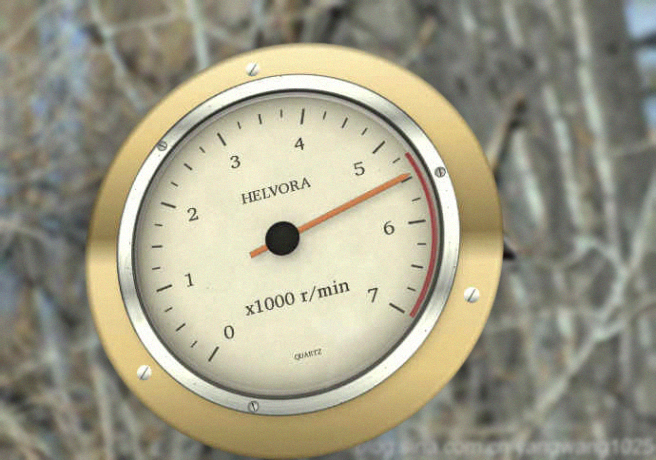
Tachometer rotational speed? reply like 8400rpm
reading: 5500rpm
